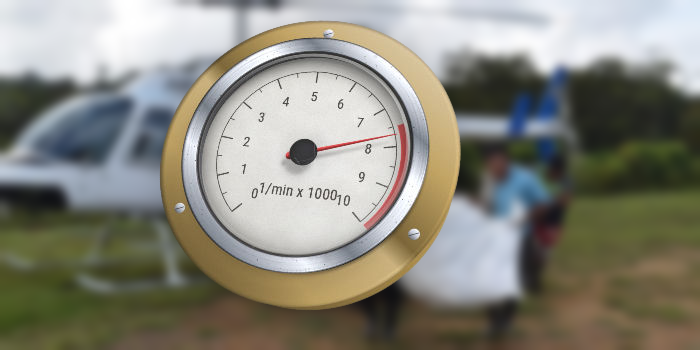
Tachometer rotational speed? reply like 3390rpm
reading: 7750rpm
